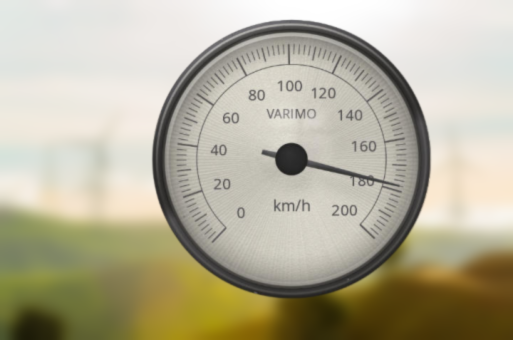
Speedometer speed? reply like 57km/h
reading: 178km/h
